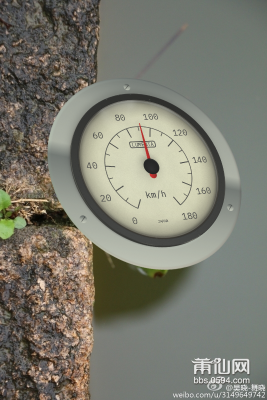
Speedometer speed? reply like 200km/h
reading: 90km/h
